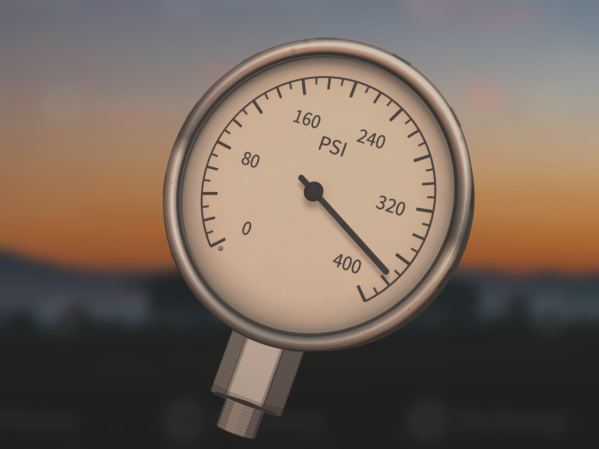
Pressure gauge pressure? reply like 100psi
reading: 375psi
